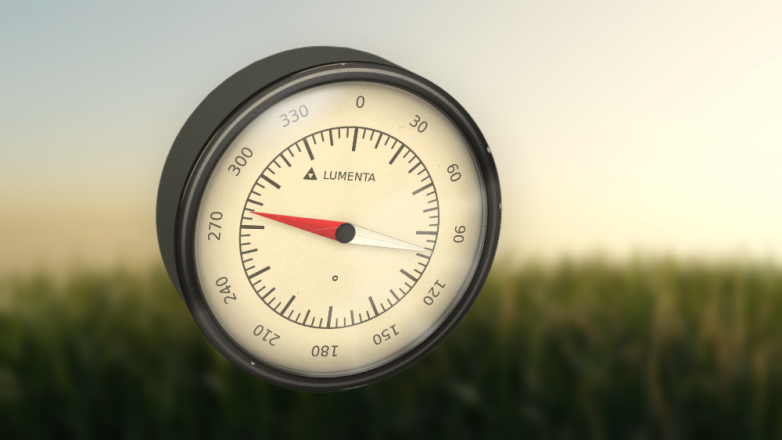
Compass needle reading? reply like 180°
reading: 280°
